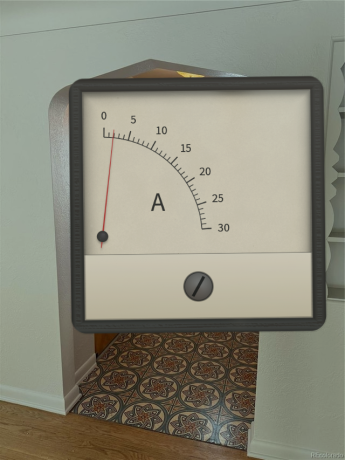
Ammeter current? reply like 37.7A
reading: 2A
